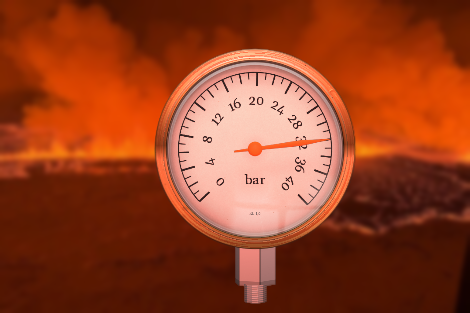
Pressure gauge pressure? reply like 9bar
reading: 32bar
